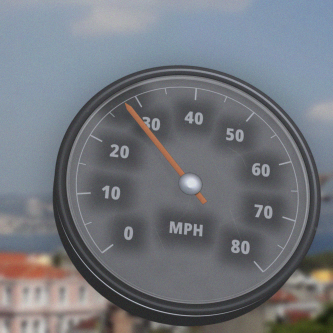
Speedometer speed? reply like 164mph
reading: 27.5mph
